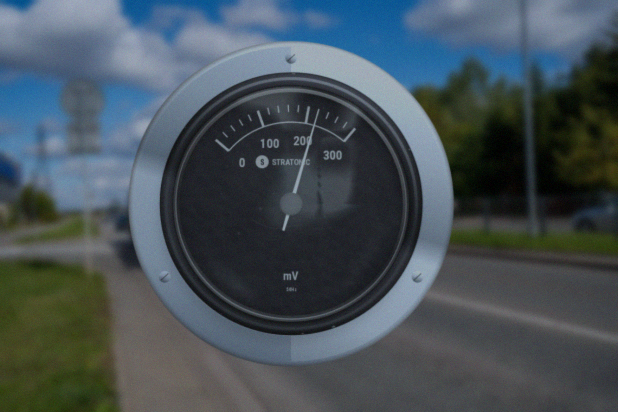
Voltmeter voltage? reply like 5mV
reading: 220mV
